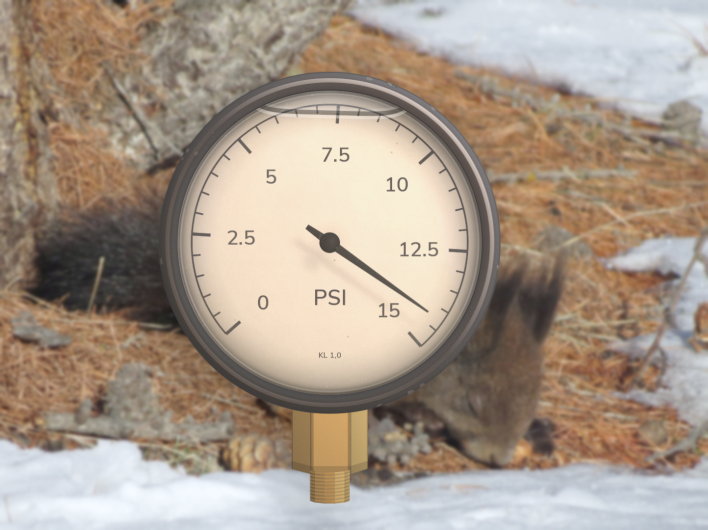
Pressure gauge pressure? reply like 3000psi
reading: 14.25psi
